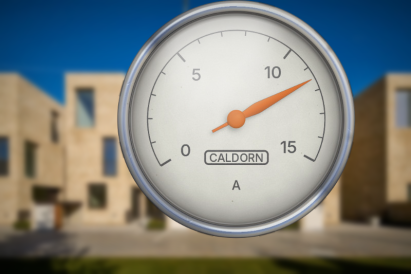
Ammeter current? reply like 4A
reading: 11.5A
